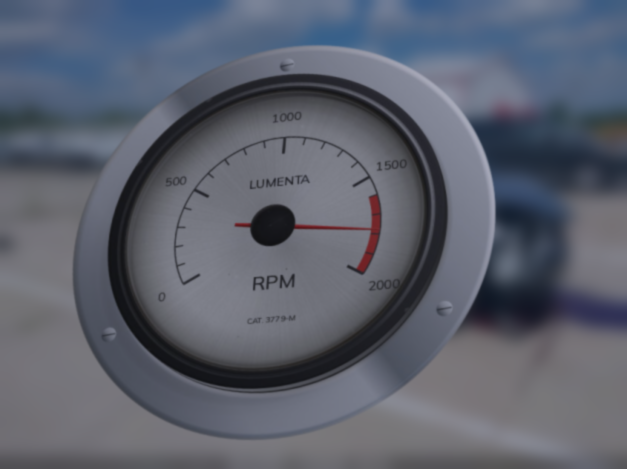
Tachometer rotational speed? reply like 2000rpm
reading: 1800rpm
